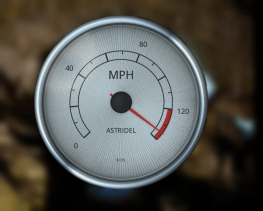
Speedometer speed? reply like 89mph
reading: 135mph
